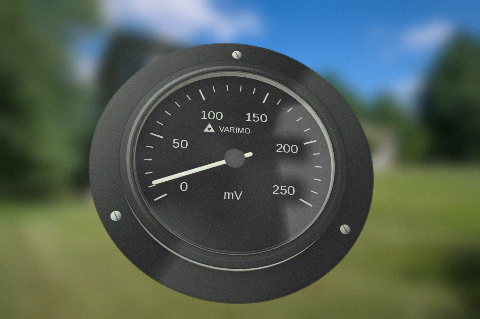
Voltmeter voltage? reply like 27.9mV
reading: 10mV
